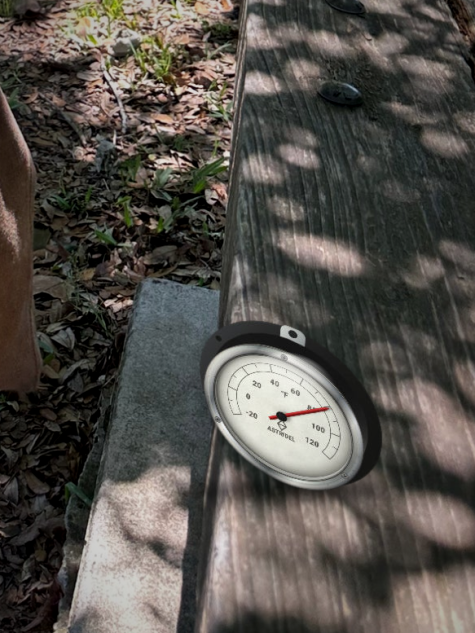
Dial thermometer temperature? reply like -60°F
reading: 80°F
